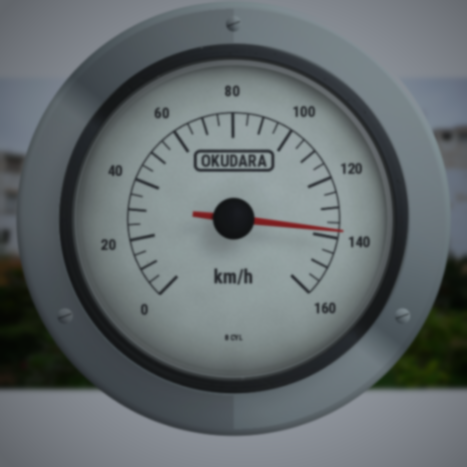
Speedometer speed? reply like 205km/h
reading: 137.5km/h
